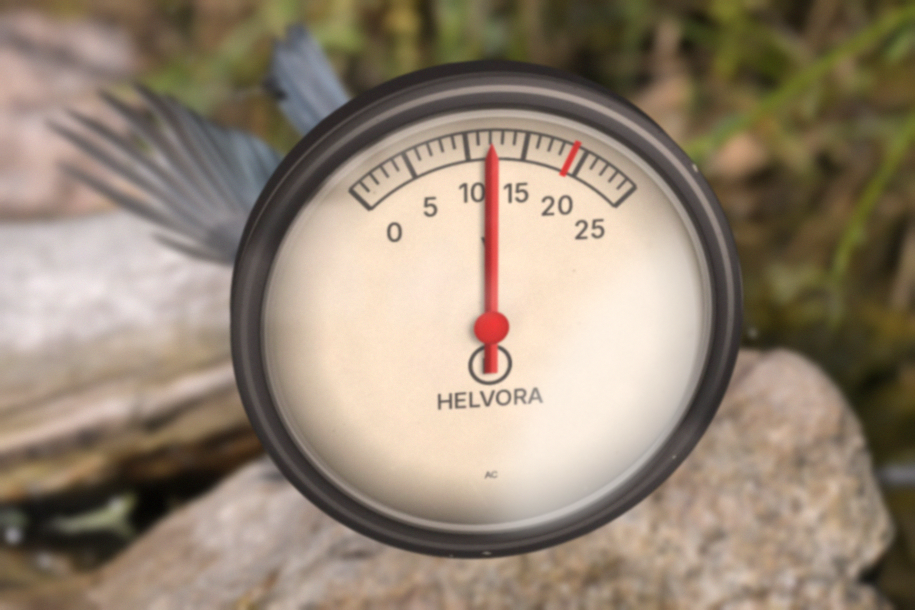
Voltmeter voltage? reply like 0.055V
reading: 12V
